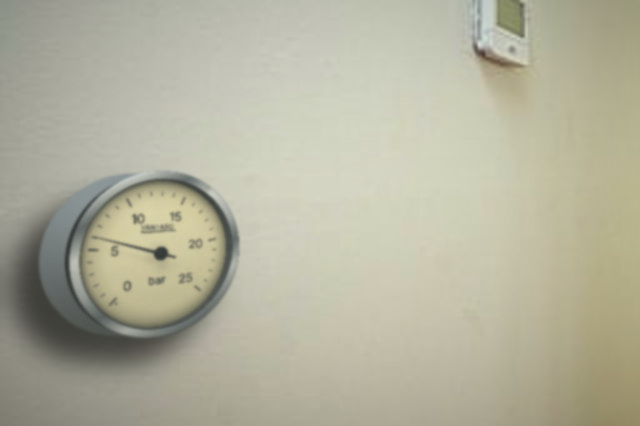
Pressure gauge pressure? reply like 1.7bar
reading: 6bar
